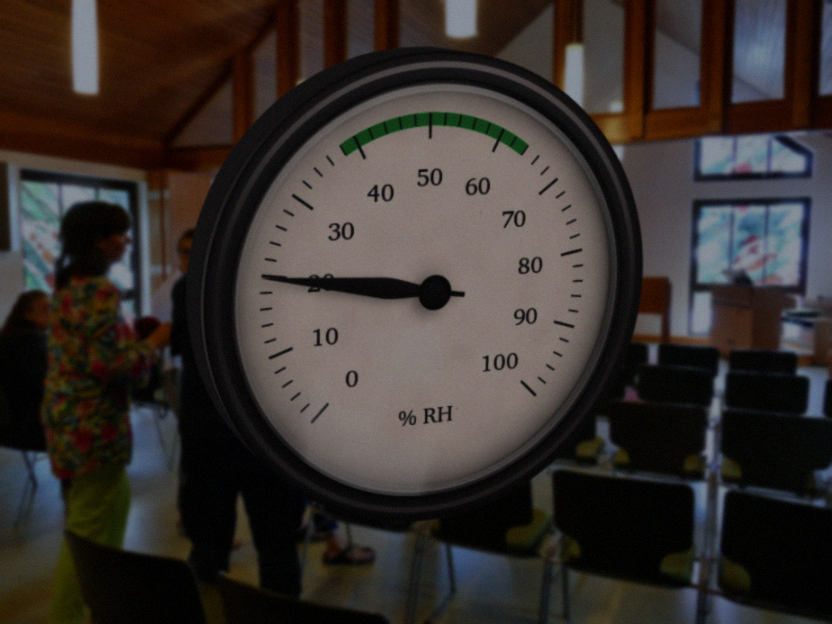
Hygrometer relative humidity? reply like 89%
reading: 20%
